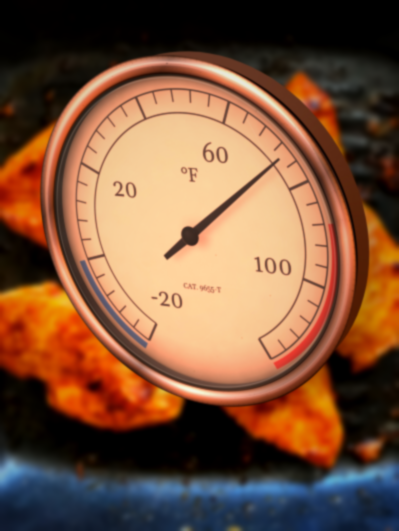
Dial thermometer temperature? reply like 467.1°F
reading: 74°F
